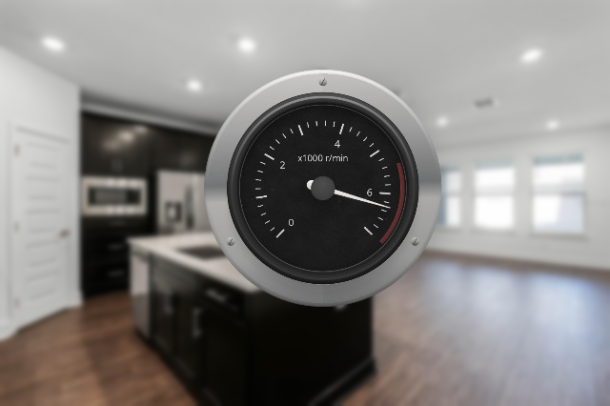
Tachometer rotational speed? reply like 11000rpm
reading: 6300rpm
